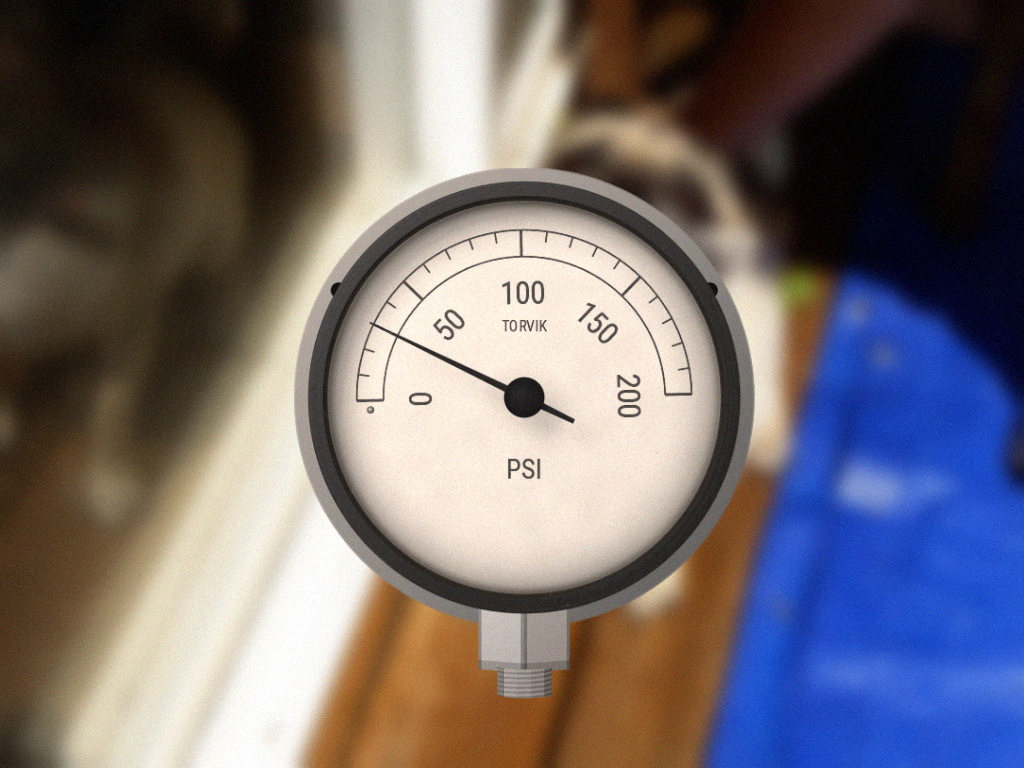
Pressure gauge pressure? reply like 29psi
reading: 30psi
